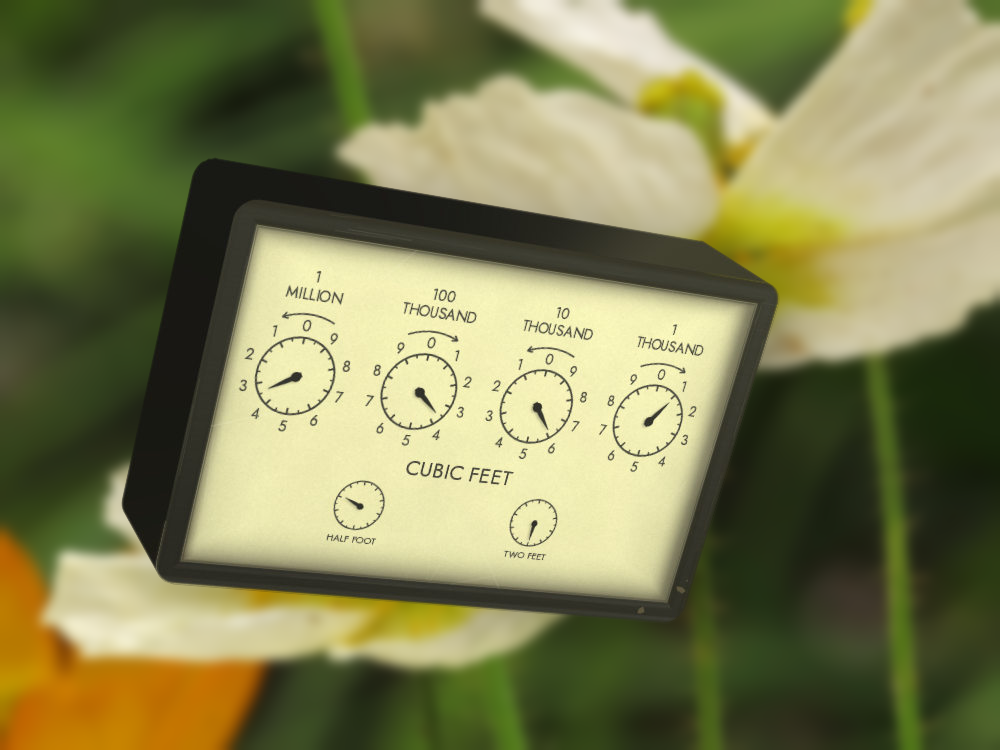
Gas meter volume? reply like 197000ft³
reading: 336100ft³
